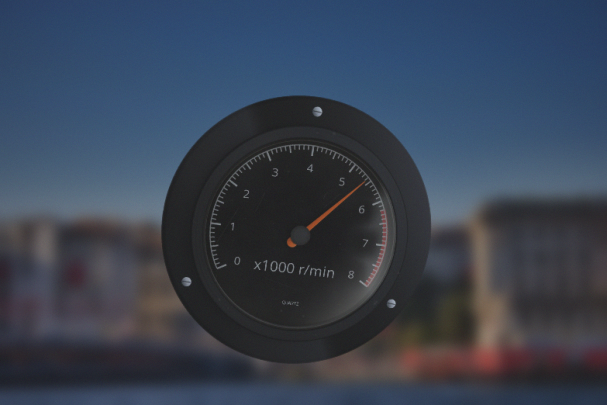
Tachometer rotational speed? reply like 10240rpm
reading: 5400rpm
